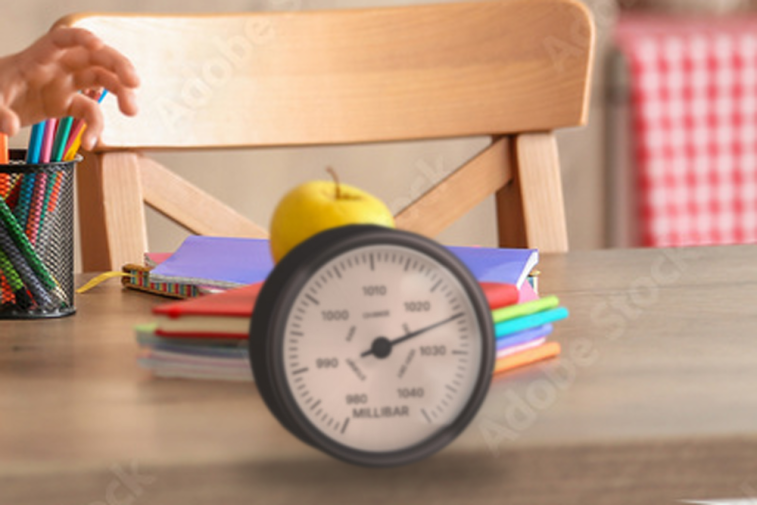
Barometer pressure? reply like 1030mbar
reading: 1025mbar
